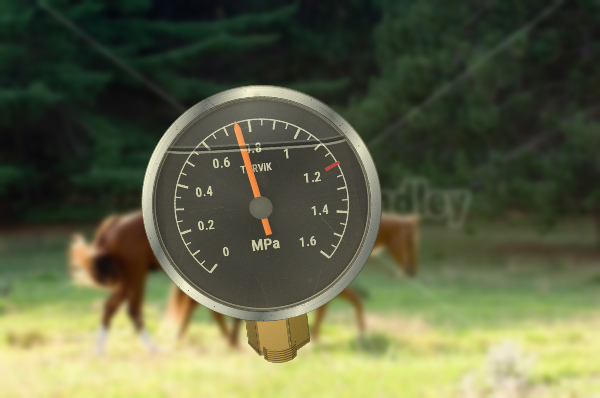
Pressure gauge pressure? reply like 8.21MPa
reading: 0.75MPa
